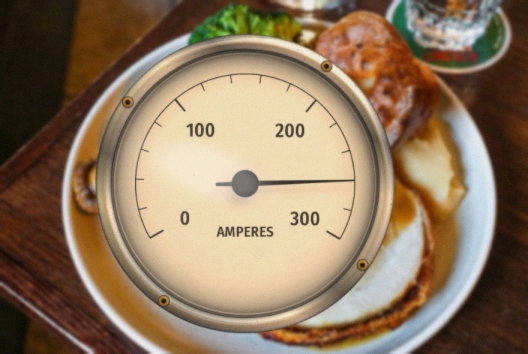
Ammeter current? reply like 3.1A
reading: 260A
